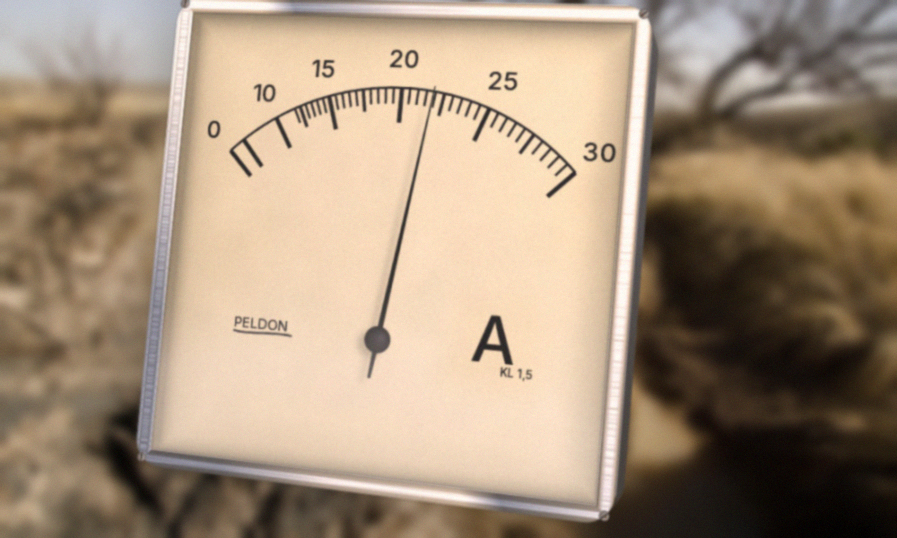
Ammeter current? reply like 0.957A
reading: 22A
